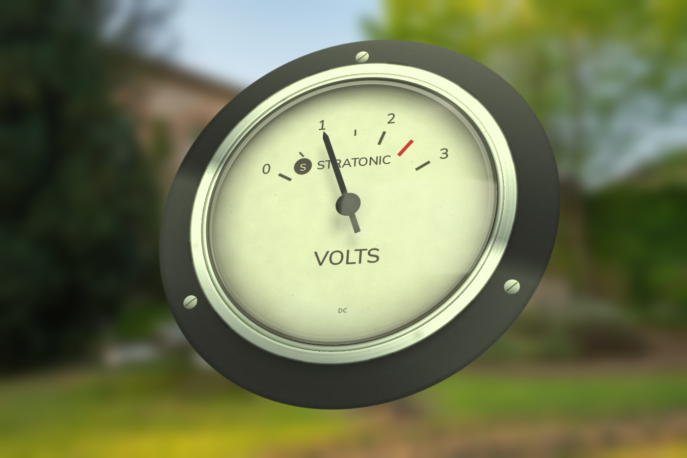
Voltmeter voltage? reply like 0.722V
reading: 1V
